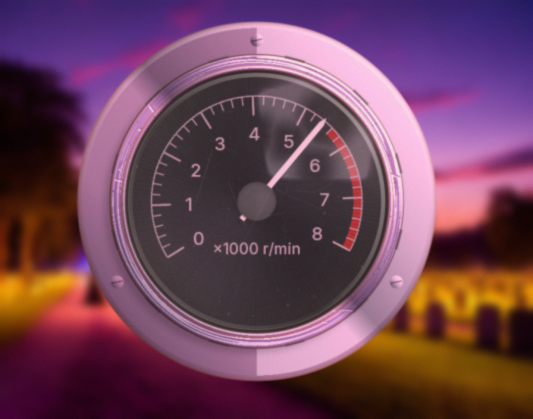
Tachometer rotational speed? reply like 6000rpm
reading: 5400rpm
